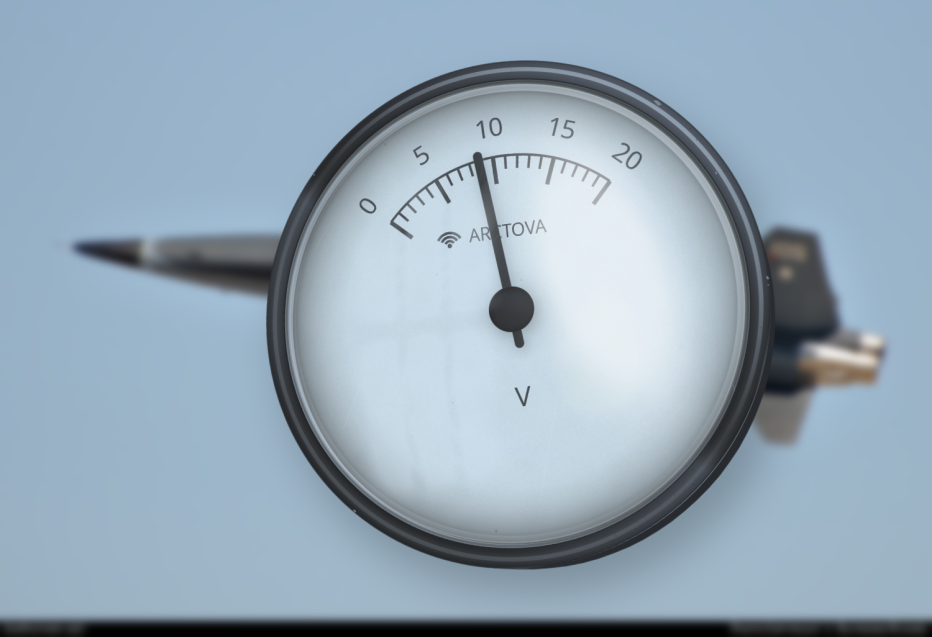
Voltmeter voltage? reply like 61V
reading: 9V
